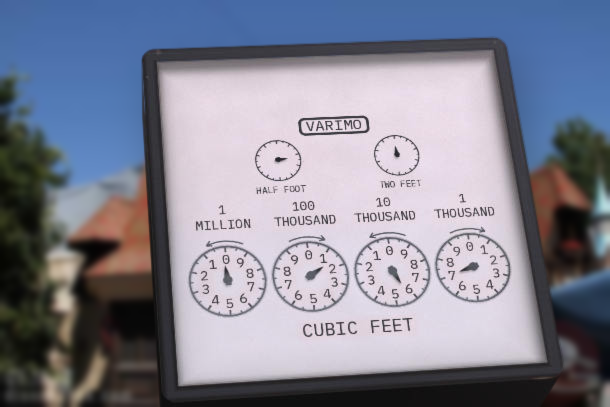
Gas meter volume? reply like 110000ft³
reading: 15700ft³
